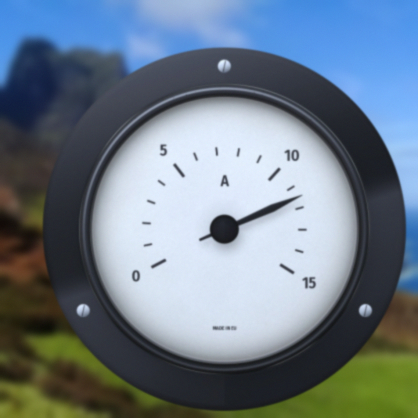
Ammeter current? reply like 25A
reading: 11.5A
